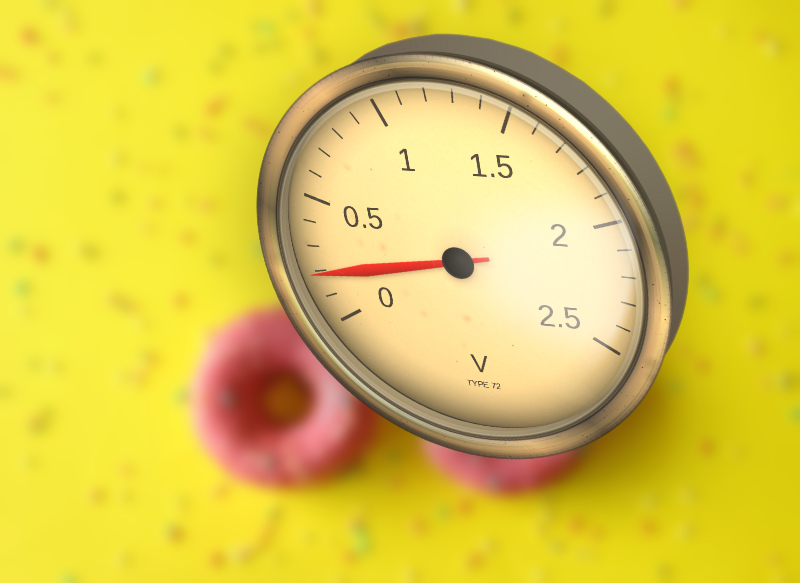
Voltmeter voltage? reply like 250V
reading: 0.2V
